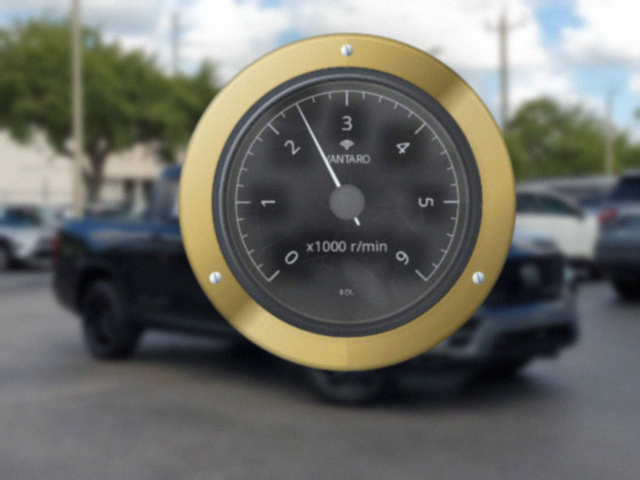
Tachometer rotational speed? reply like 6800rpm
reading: 2400rpm
